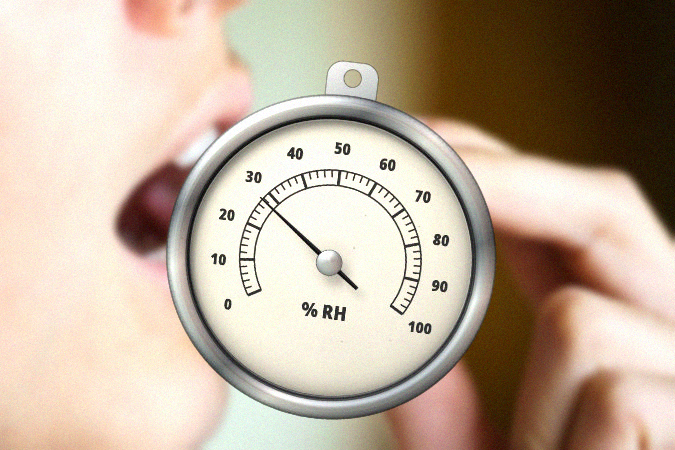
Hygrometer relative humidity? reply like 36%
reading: 28%
